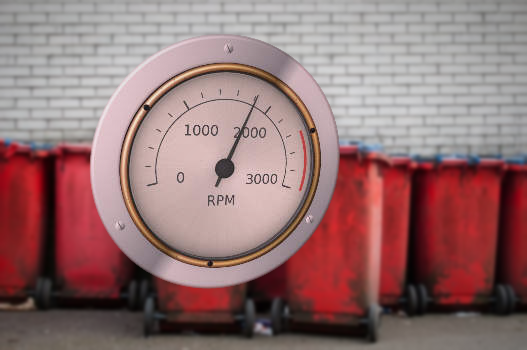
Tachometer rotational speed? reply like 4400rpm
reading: 1800rpm
